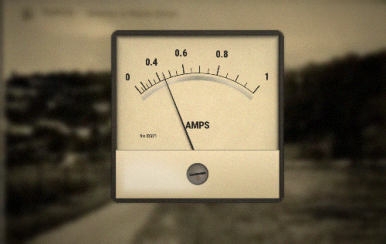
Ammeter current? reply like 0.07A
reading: 0.45A
